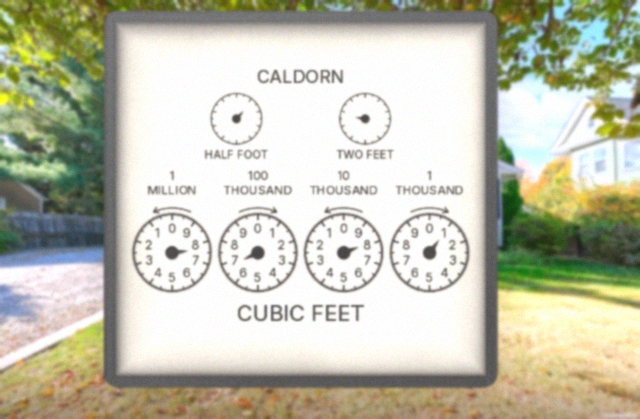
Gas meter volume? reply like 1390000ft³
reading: 768100ft³
